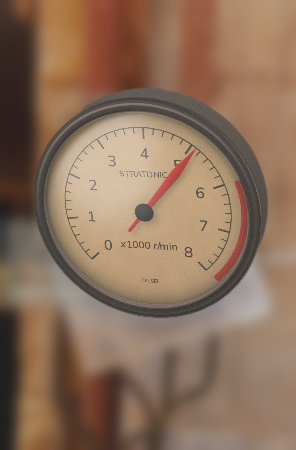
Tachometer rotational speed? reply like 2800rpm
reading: 5100rpm
